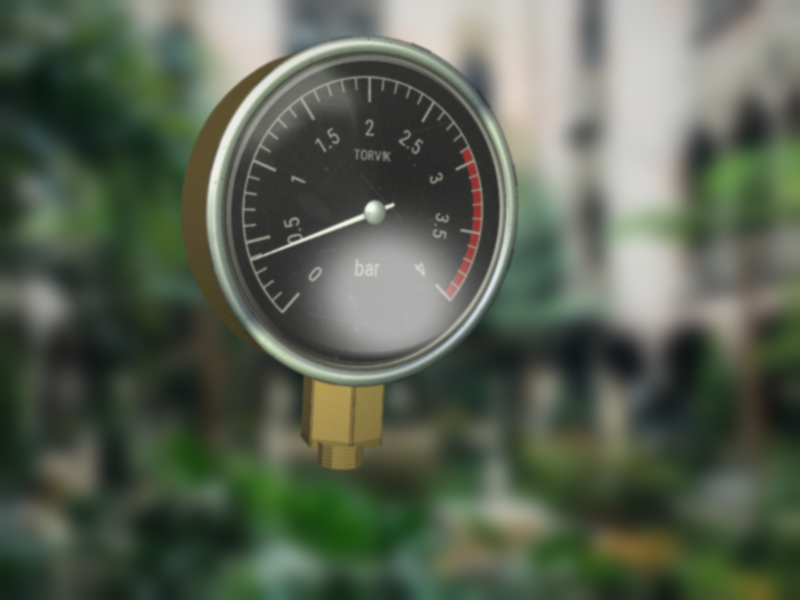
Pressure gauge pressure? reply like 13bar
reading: 0.4bar
